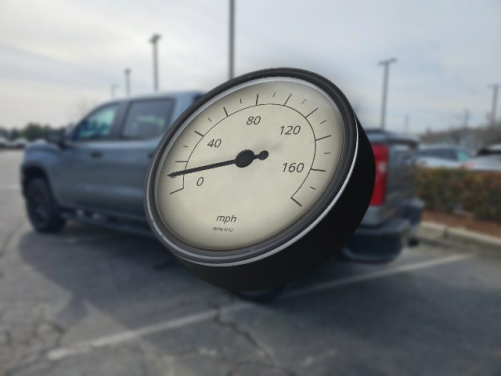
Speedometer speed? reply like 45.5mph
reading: 10mph
